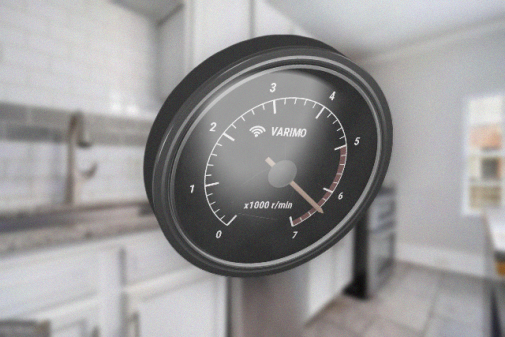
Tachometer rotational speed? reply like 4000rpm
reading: 6400rpm
